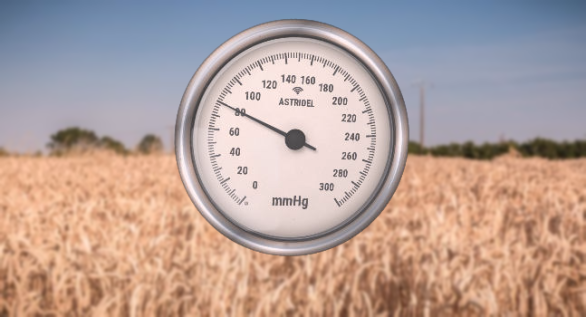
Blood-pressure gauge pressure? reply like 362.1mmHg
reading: 80mmHg
